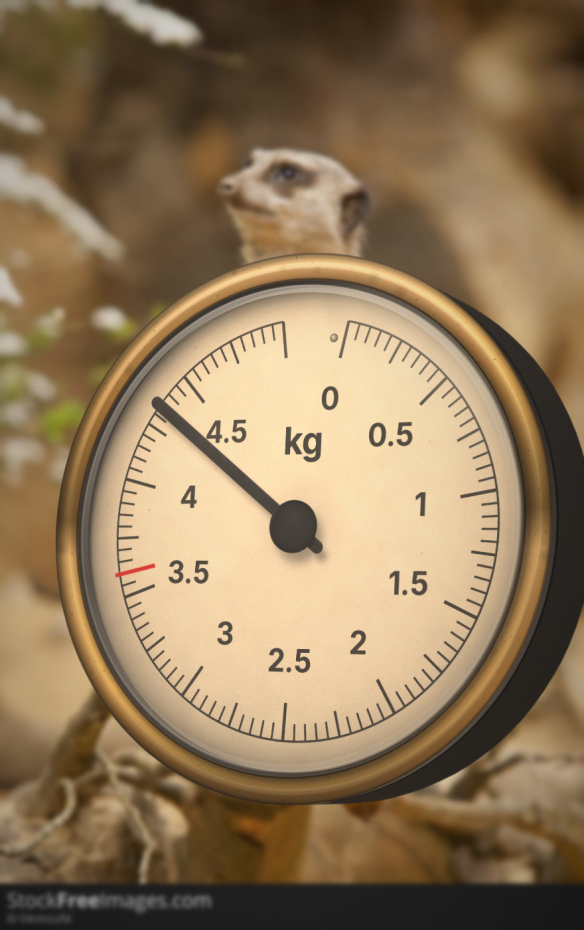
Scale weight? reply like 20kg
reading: 4.35kg
